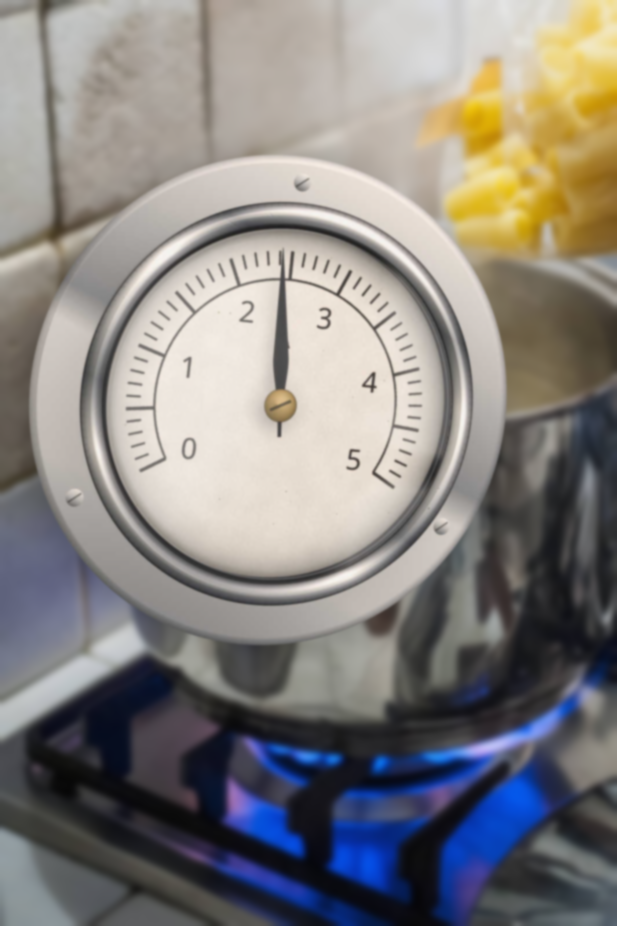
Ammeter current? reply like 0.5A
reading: 2.4A
